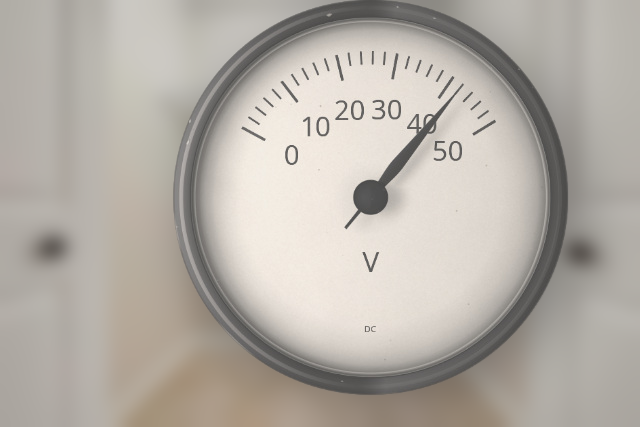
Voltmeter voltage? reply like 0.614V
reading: 42V
